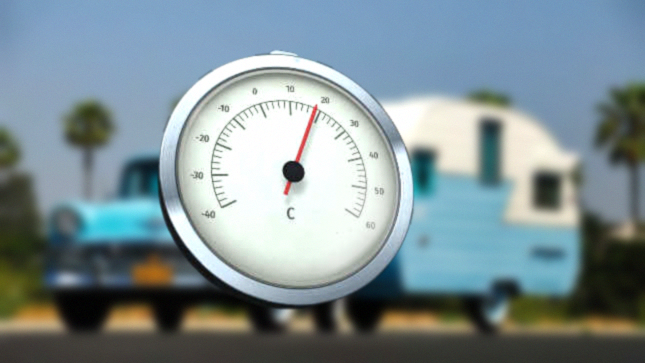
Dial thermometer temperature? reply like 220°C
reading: 18°C
